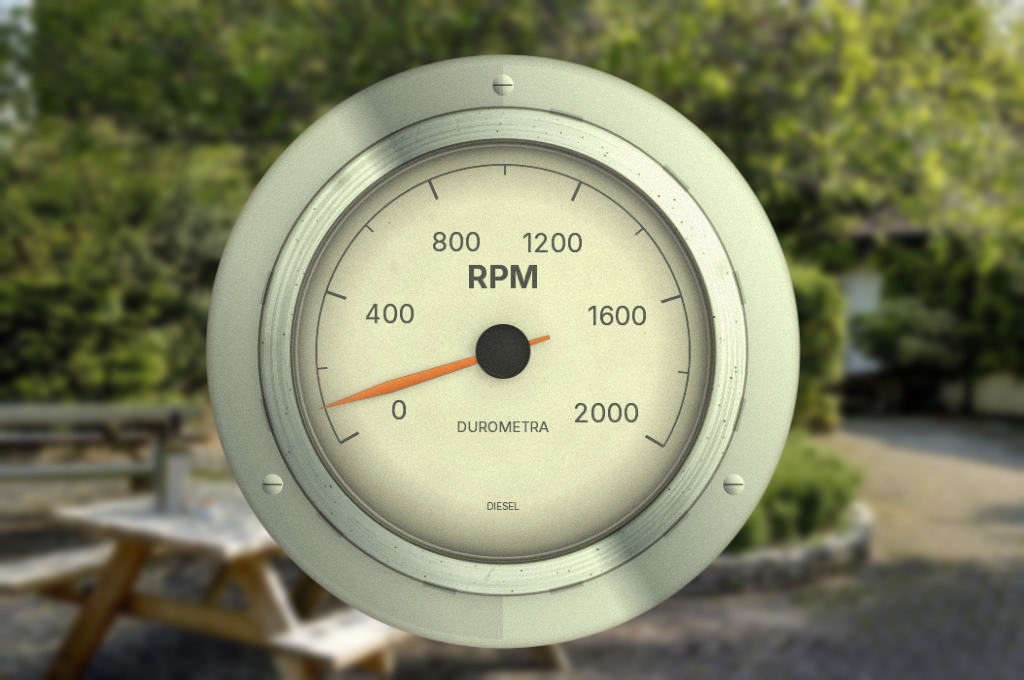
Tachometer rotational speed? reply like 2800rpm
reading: 100rpm
